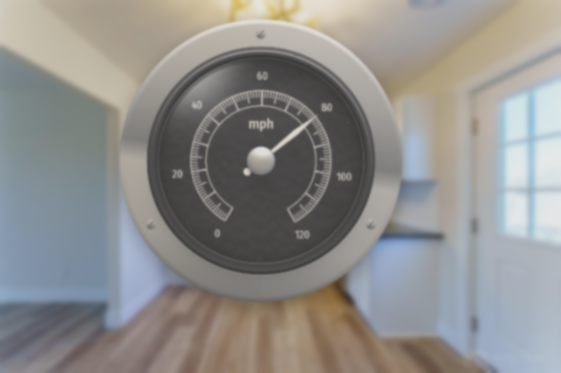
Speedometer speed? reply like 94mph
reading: 80mph
